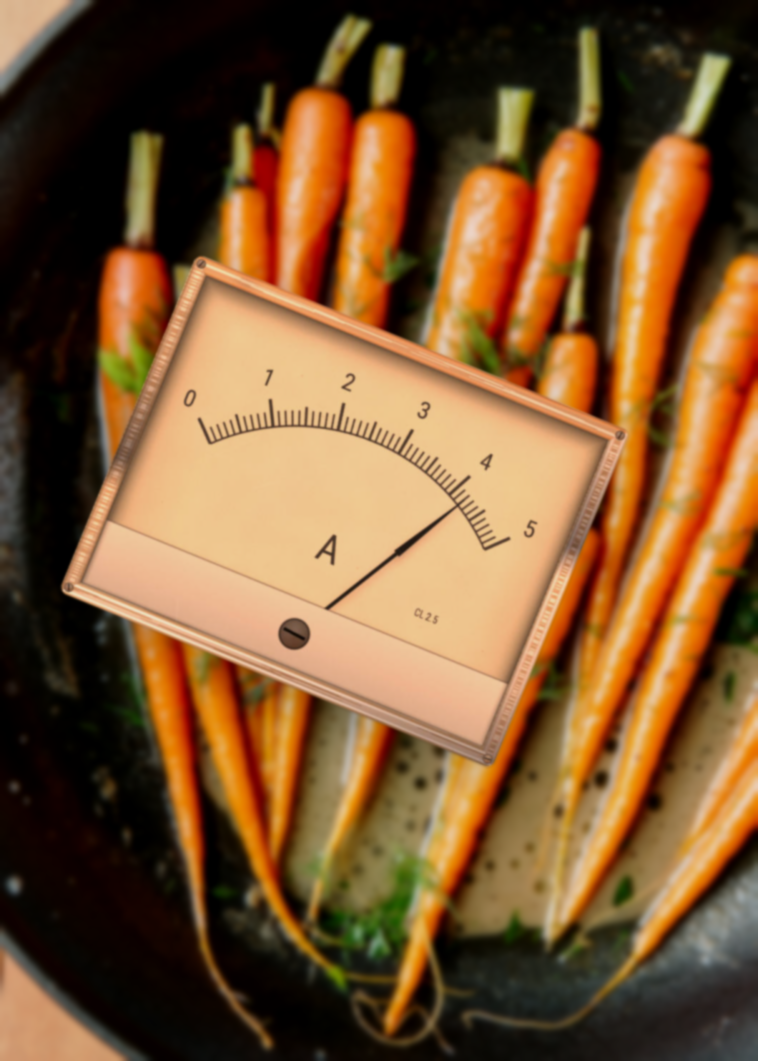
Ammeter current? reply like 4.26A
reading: 4.2A
